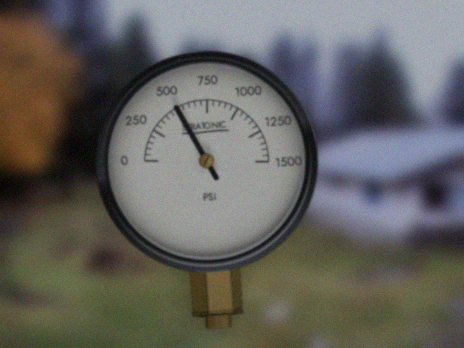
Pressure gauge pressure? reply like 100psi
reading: 500psi
